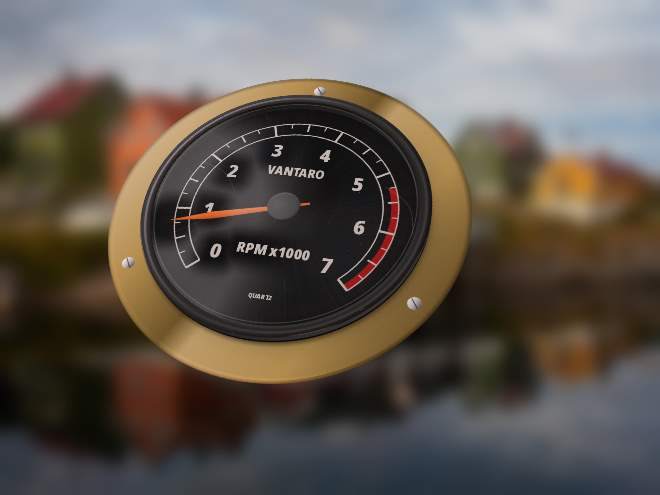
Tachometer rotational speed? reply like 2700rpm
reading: 750rpm
